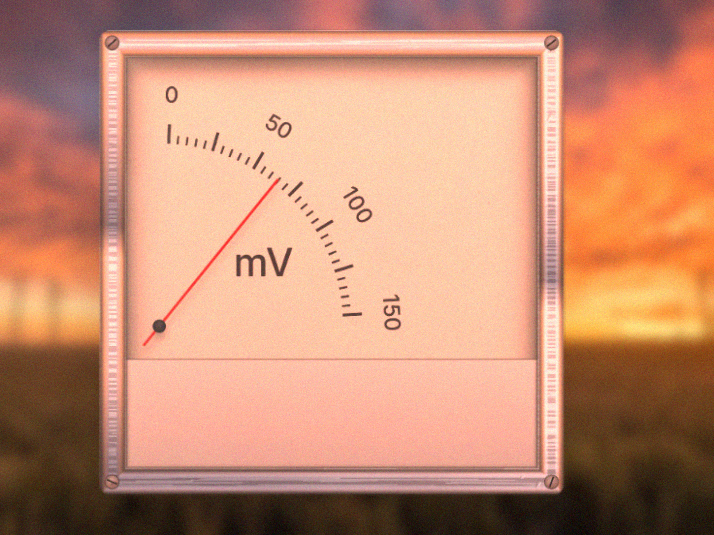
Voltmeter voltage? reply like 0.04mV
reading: 65mV
